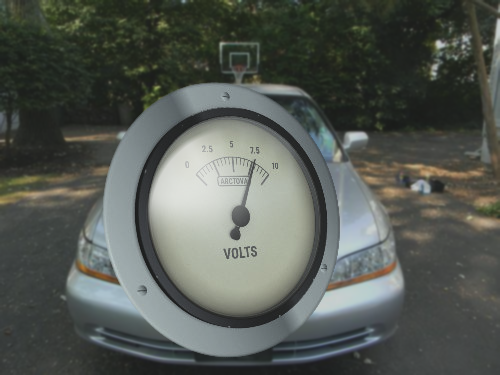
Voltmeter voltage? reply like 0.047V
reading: 7.5V
